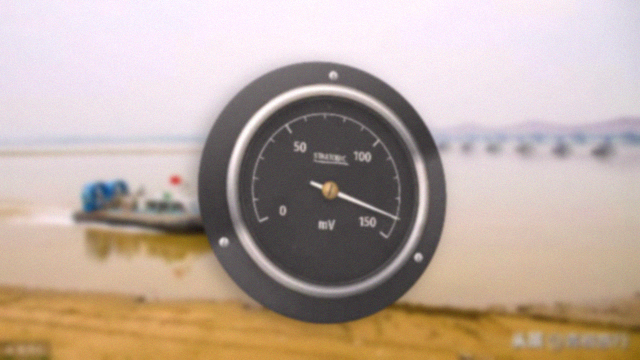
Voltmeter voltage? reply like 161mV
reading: 140mV
